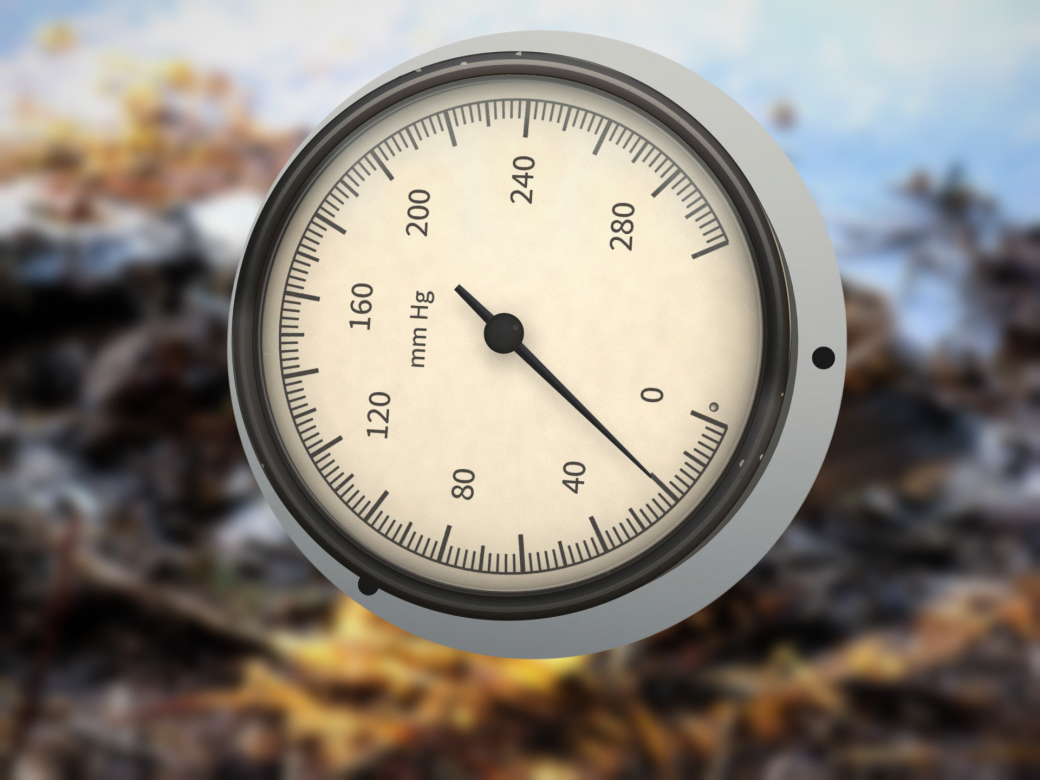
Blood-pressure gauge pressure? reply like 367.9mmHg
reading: 20mmHg
